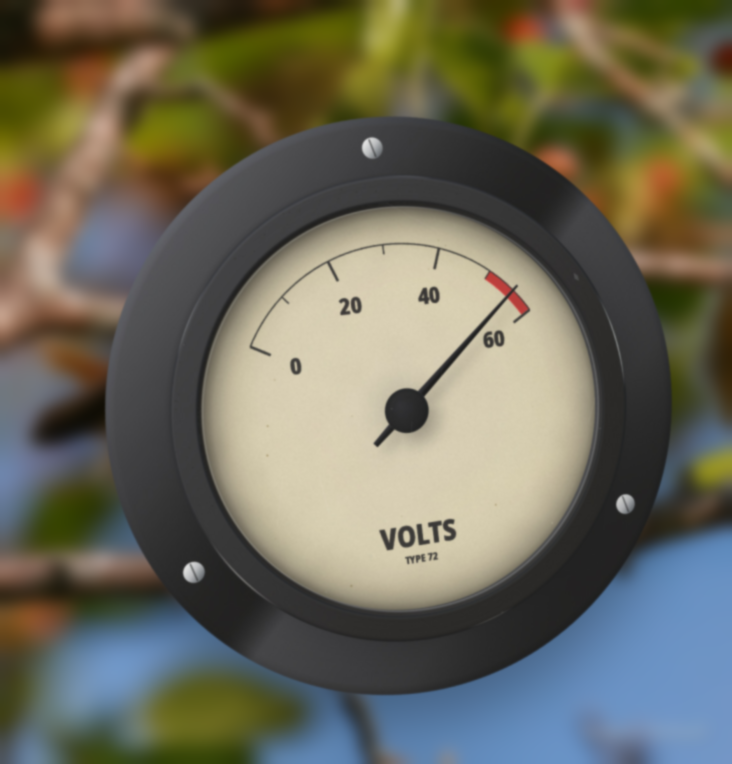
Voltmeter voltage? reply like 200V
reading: 55V
